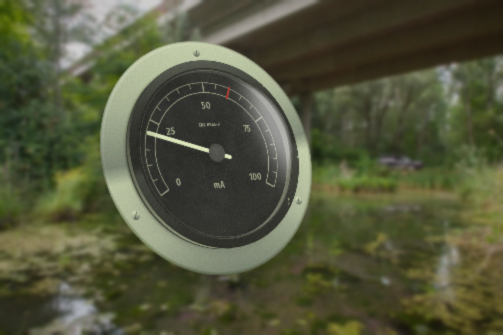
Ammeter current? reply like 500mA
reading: 20mA
